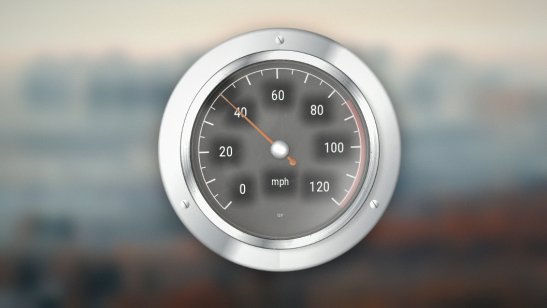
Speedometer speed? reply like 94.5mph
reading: 40mph
